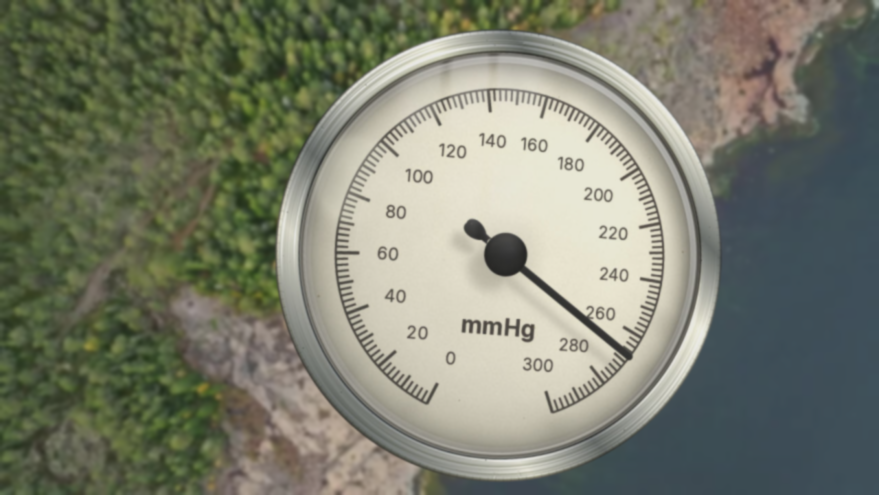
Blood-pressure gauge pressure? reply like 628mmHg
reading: 268mmHg
